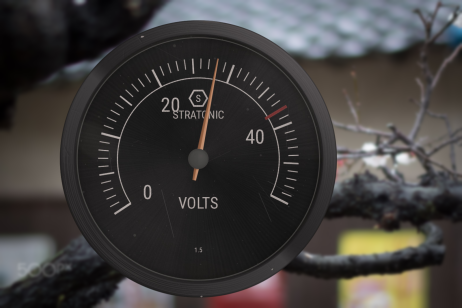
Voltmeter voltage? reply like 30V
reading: 28V
